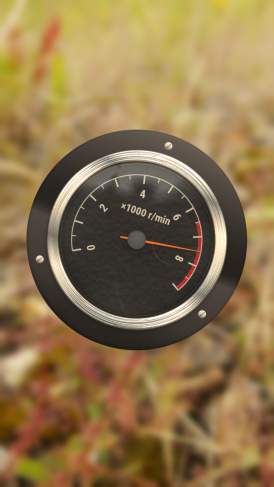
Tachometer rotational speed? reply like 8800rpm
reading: 7500rpm
